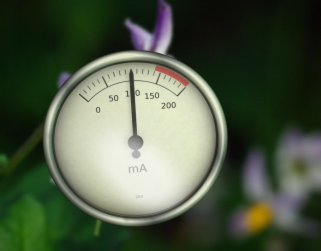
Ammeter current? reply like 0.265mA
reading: 100mA
